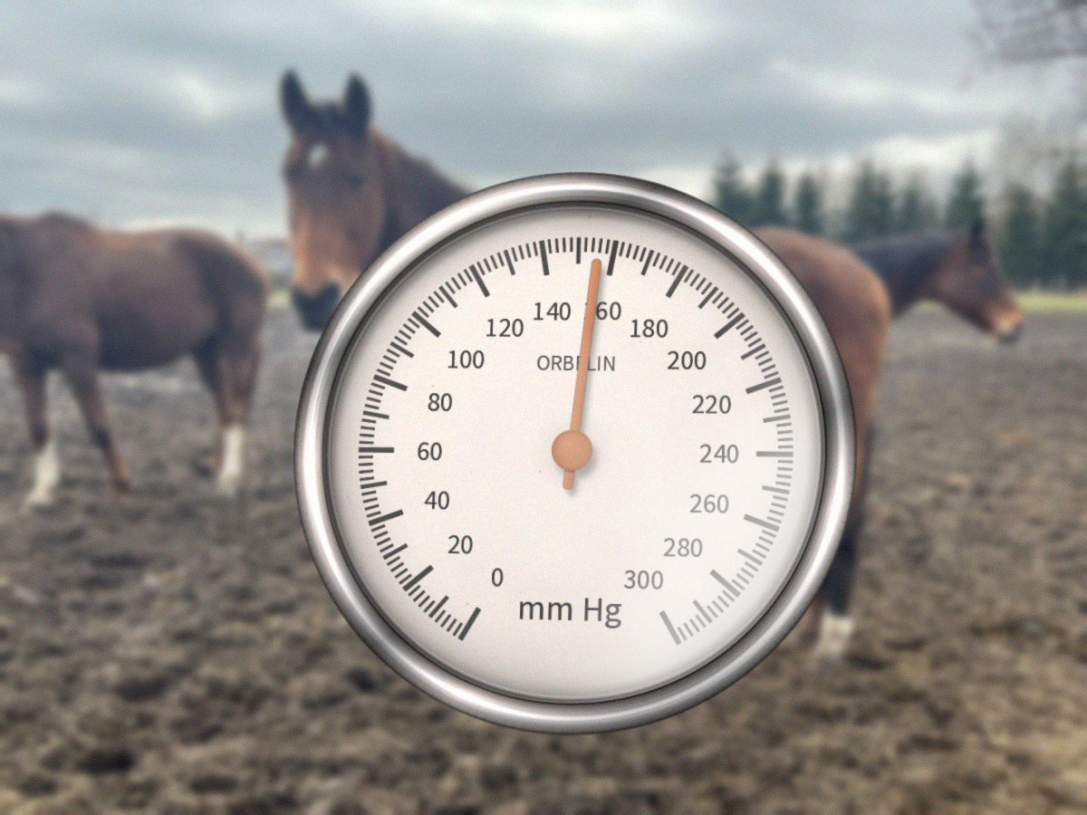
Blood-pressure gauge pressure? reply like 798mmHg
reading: 156mmHg
